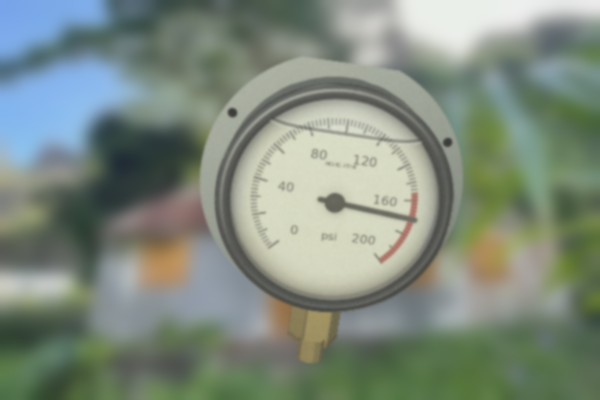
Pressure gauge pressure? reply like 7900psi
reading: 170psi
